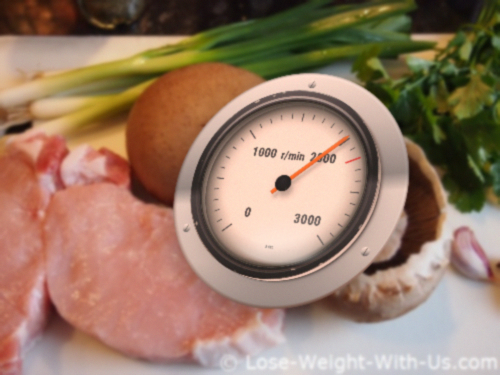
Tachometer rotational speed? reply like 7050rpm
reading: 2000rpm
